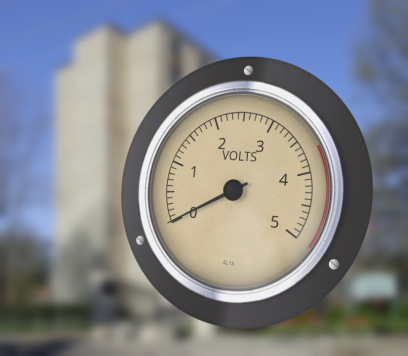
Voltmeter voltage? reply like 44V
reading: 0V
